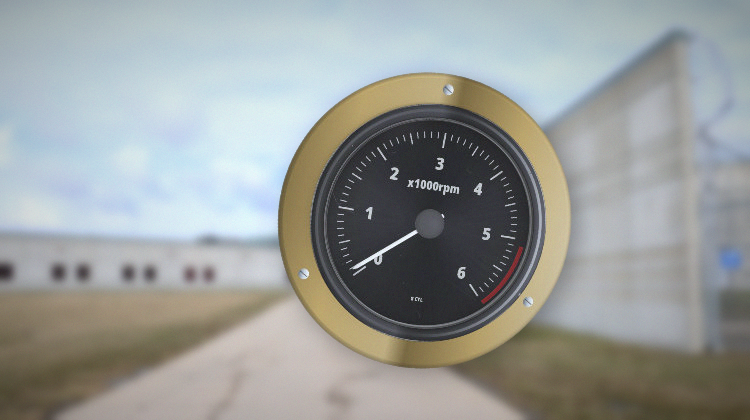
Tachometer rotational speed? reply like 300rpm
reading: 100rpm
